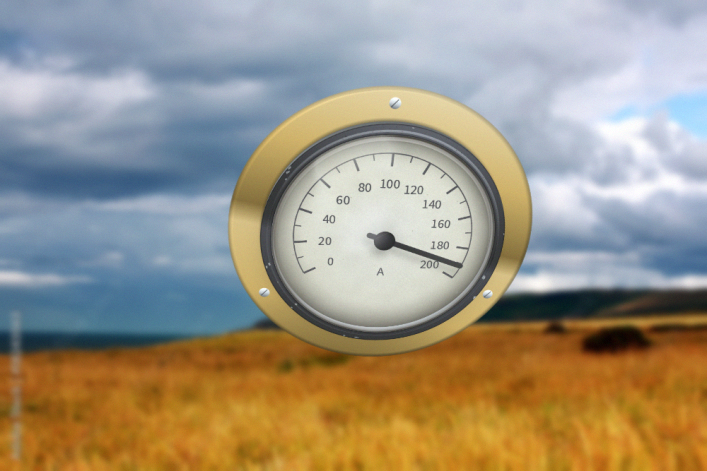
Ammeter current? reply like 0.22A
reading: 190A
